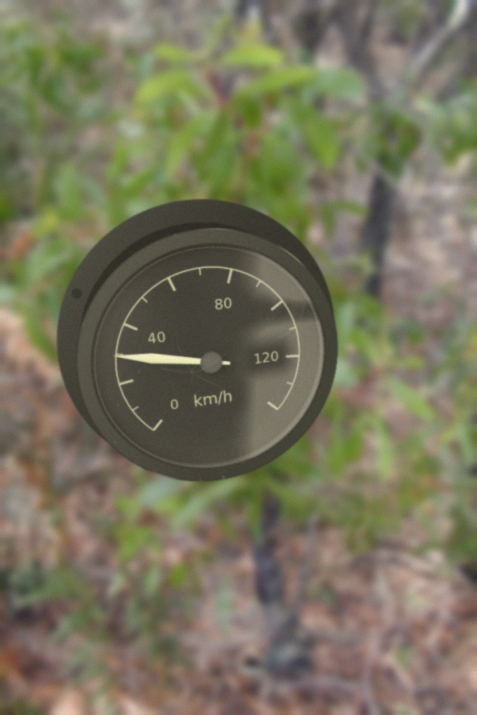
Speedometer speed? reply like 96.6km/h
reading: 30km/h
